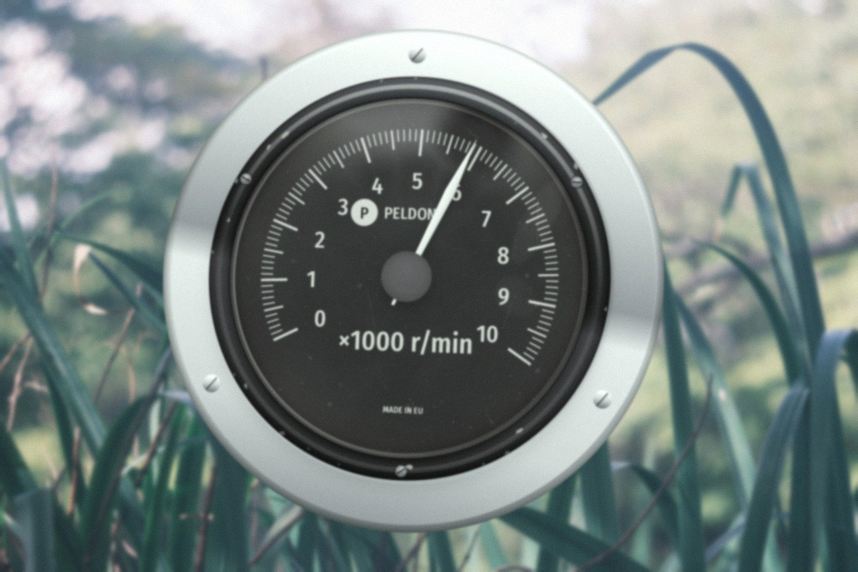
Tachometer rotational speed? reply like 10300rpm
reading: 5900rpm
